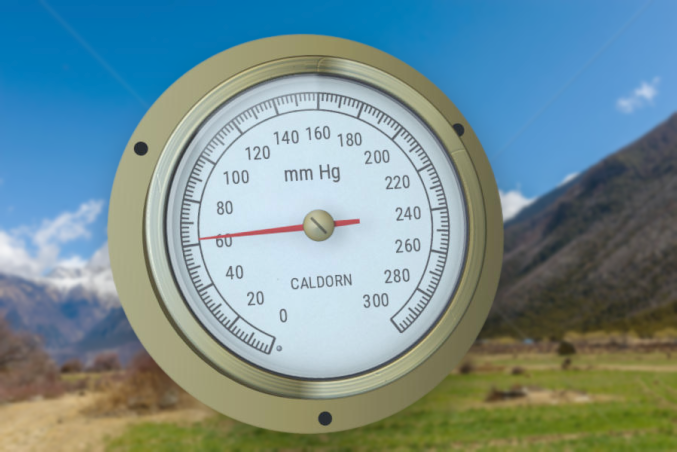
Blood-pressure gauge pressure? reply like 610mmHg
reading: 62mmHg
